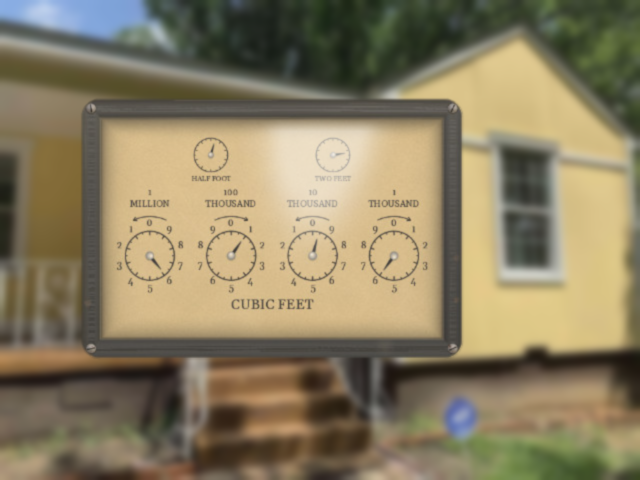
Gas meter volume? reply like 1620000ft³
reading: 609600ft³
